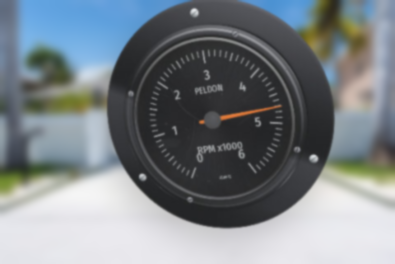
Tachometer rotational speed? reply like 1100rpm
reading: 4700rpm
